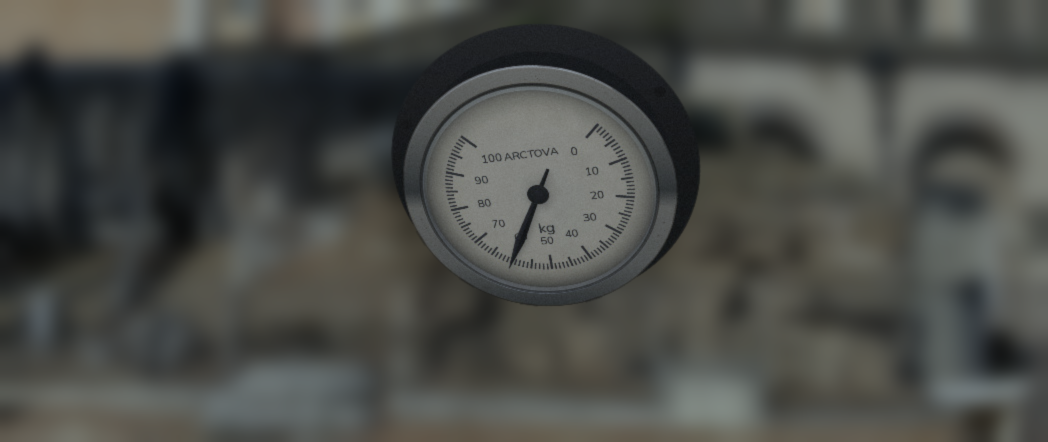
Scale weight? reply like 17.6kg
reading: 60kg
